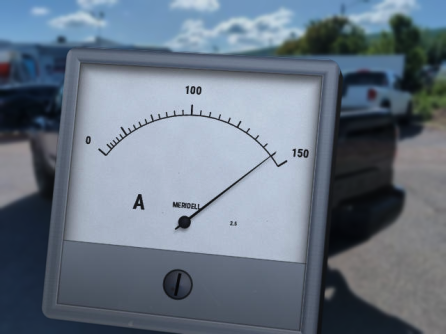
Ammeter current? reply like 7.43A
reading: 145A
